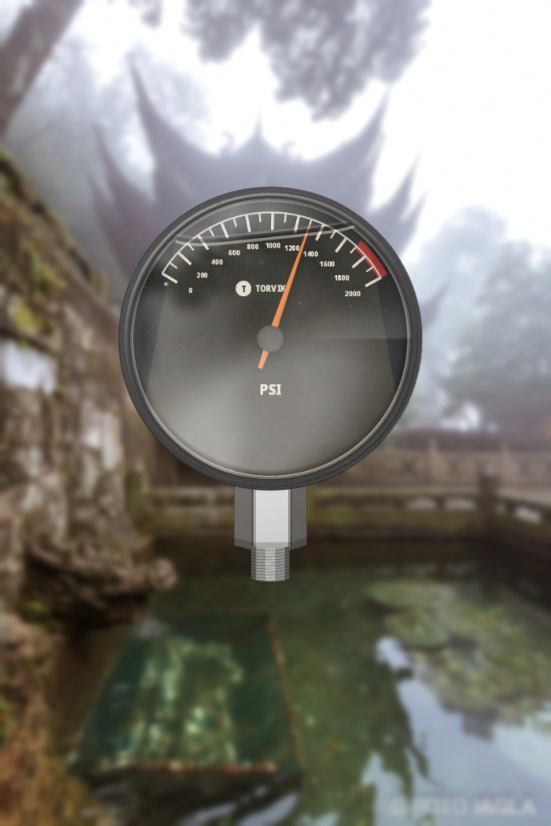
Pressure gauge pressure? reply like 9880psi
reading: 1300psi
